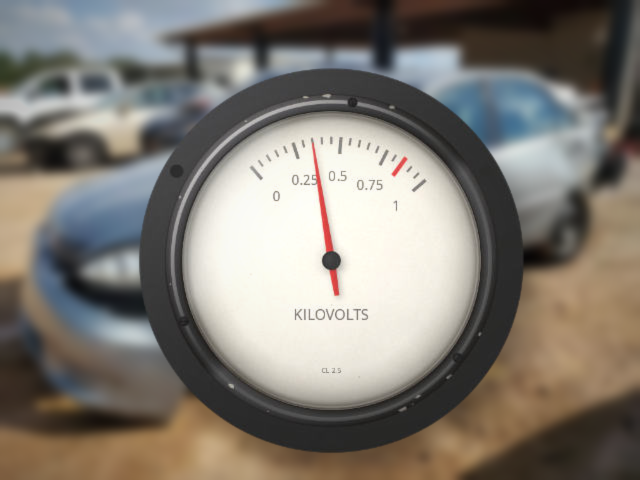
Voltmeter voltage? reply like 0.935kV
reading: 0.35kV
